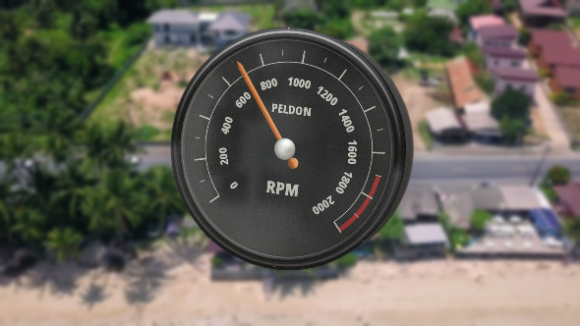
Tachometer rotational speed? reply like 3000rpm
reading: 700rpm
